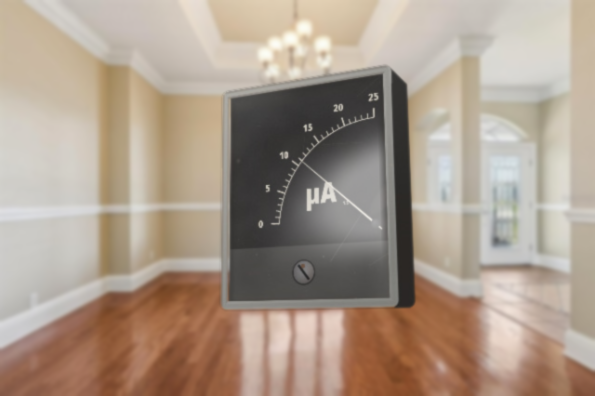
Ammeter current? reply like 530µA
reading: 11µA
